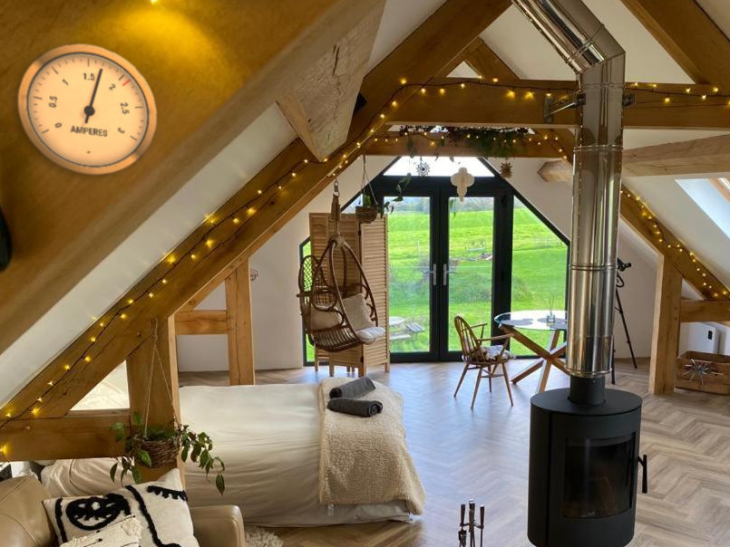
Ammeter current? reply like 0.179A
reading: 1.7A
